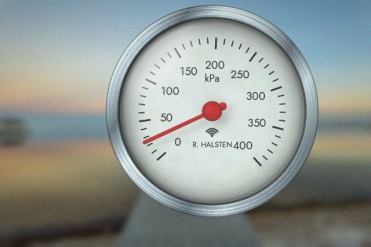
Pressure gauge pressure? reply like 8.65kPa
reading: 25kPa
